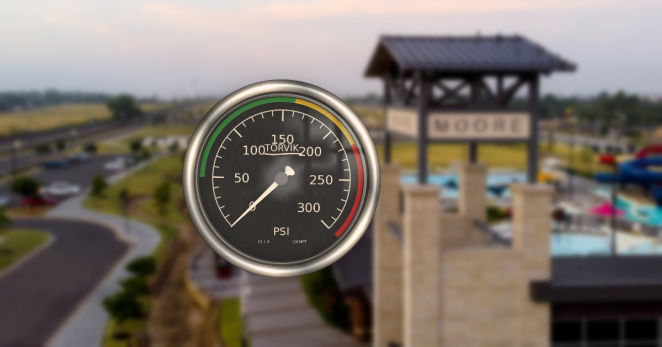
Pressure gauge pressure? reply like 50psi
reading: 0psi
